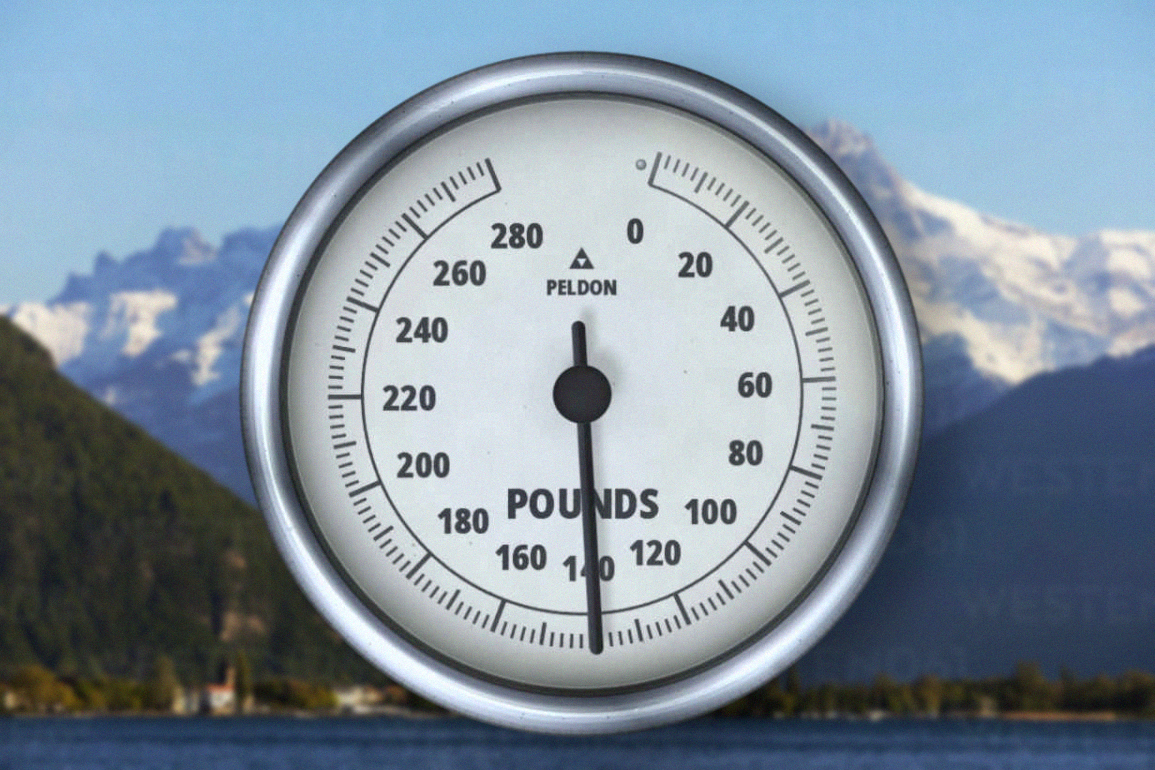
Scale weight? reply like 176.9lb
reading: 139lb
